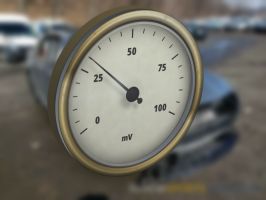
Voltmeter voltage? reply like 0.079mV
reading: 30mV
